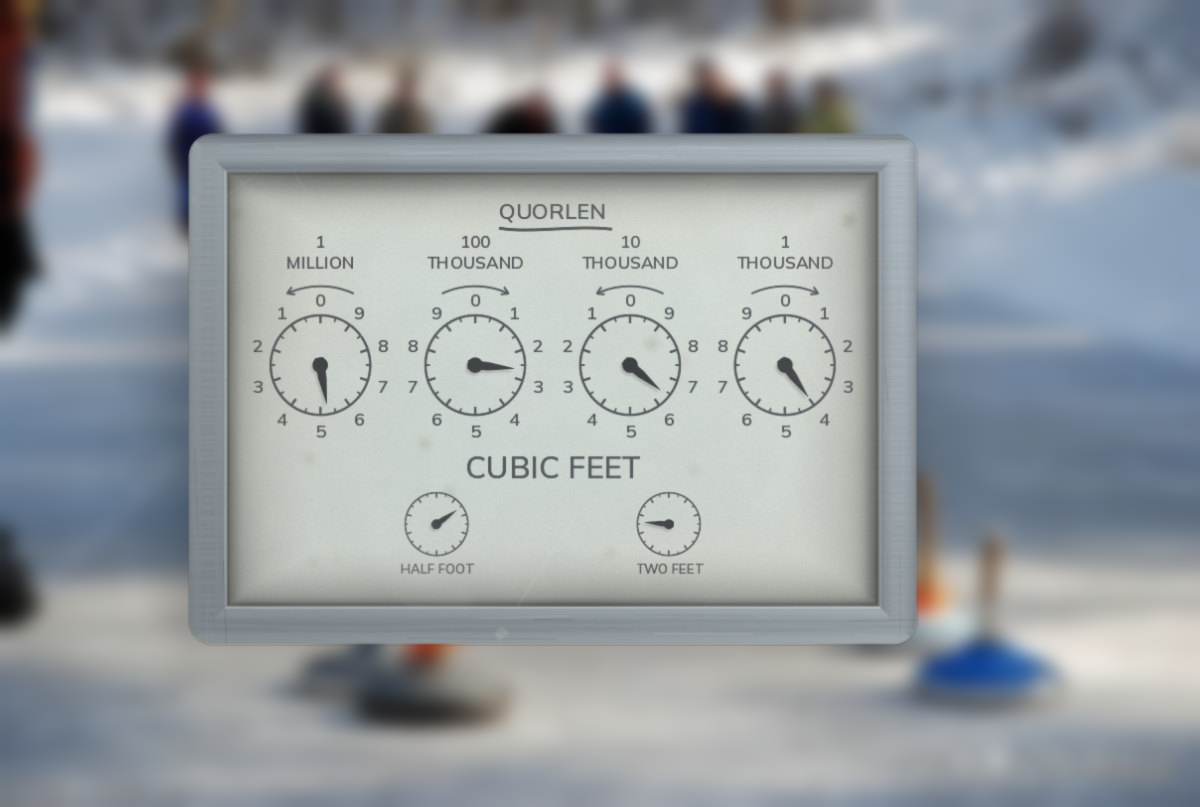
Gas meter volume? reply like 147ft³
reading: 526400ft³
